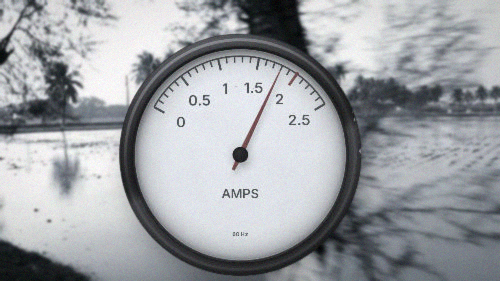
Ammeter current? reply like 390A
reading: 1.8A
